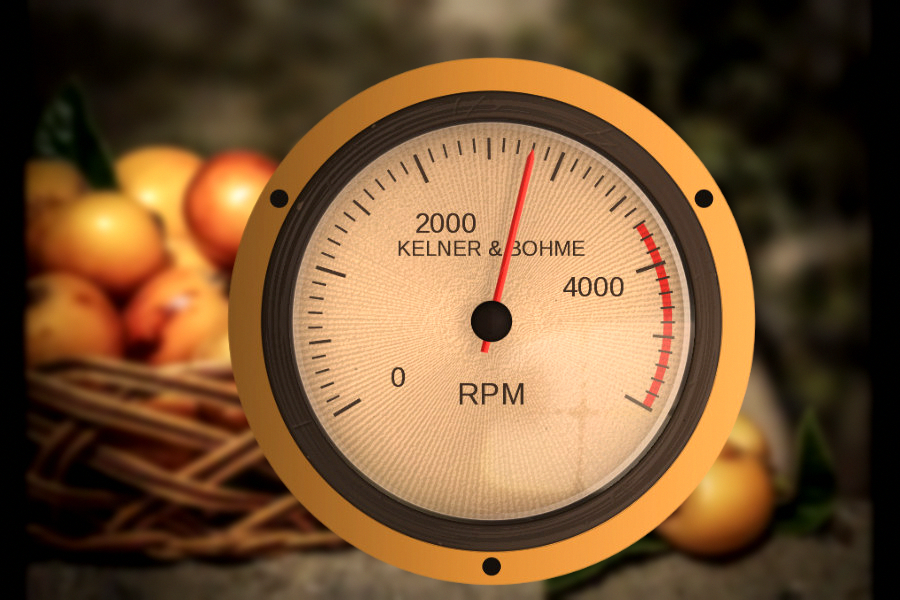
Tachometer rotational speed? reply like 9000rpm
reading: 2800rpm
